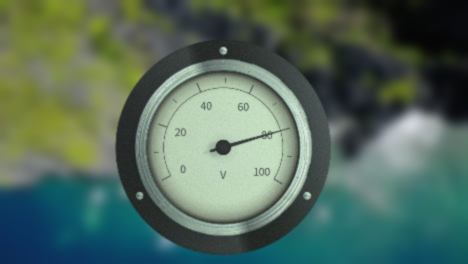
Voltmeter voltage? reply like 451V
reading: 80V
